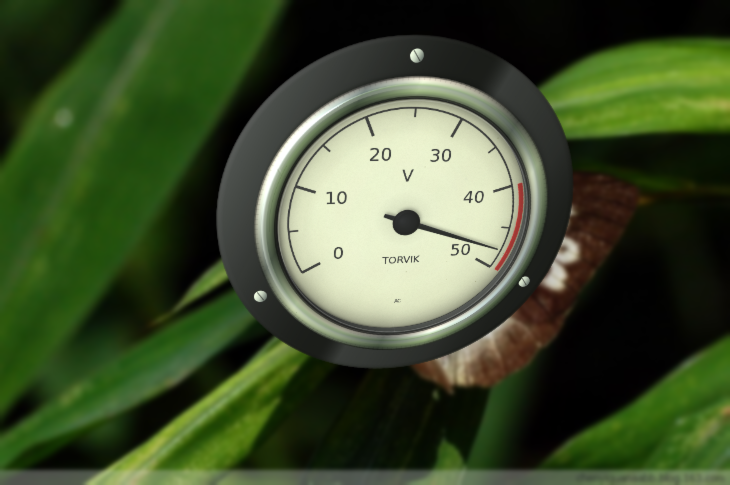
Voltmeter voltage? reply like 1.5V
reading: 47.5V
